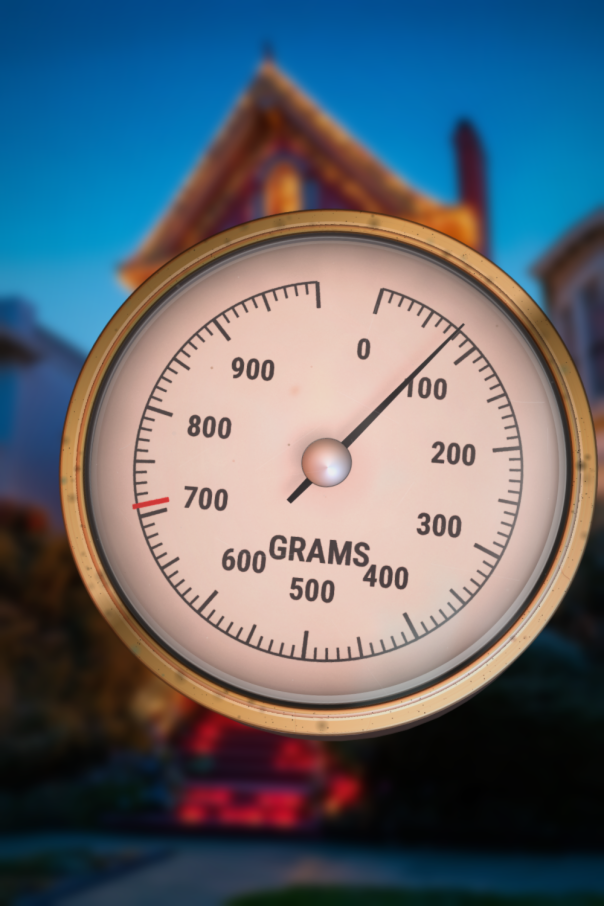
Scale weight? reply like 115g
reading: 80g
